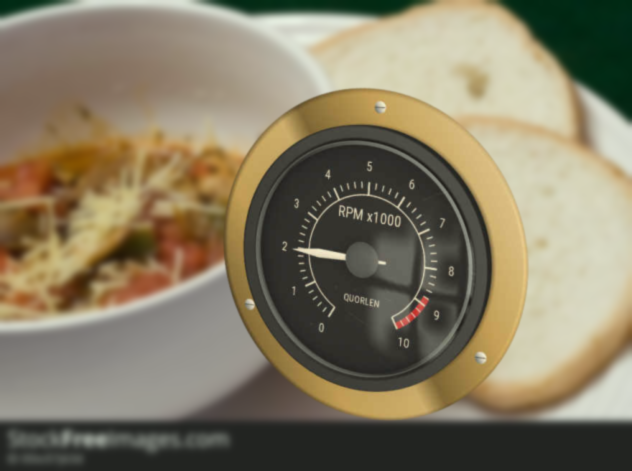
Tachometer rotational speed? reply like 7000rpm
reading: 2000rpm
